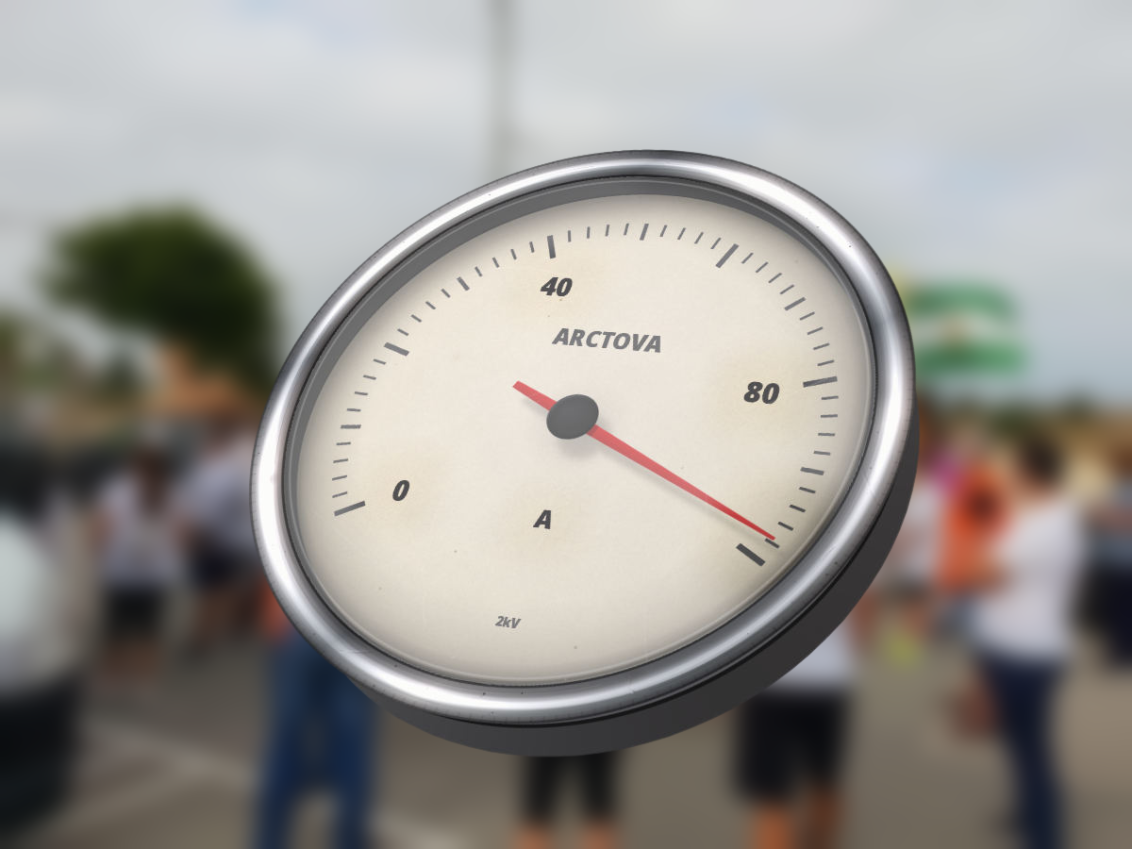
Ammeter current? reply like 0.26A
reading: 98A
